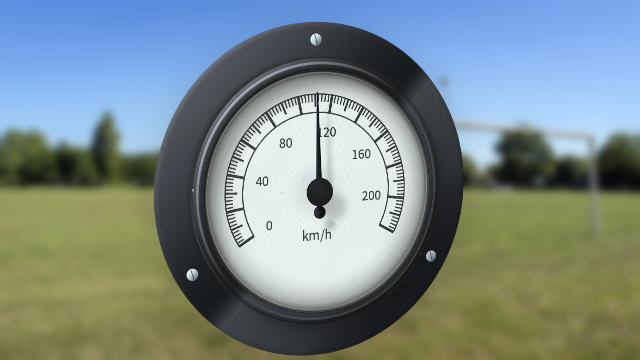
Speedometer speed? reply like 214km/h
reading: 110km/h
